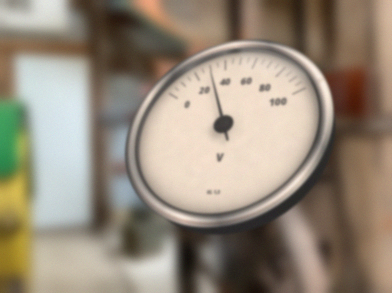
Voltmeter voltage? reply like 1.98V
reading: 30V
